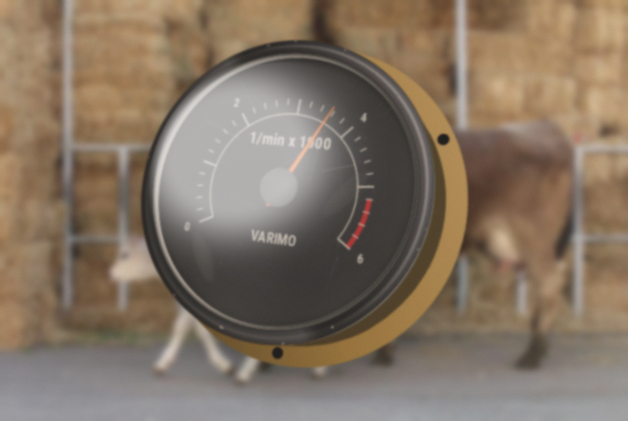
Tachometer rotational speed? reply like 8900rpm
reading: 3600rpm
